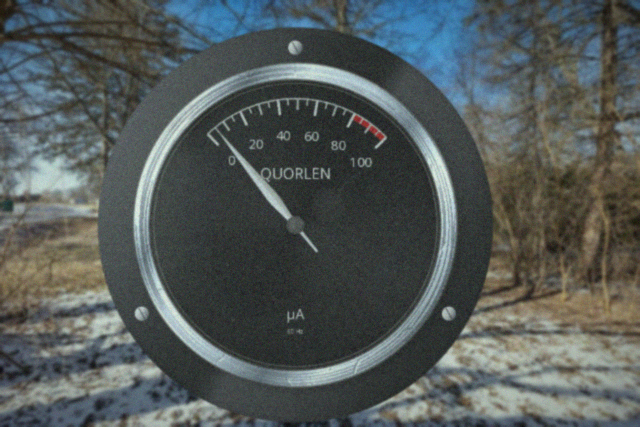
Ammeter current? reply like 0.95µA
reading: 5µA
